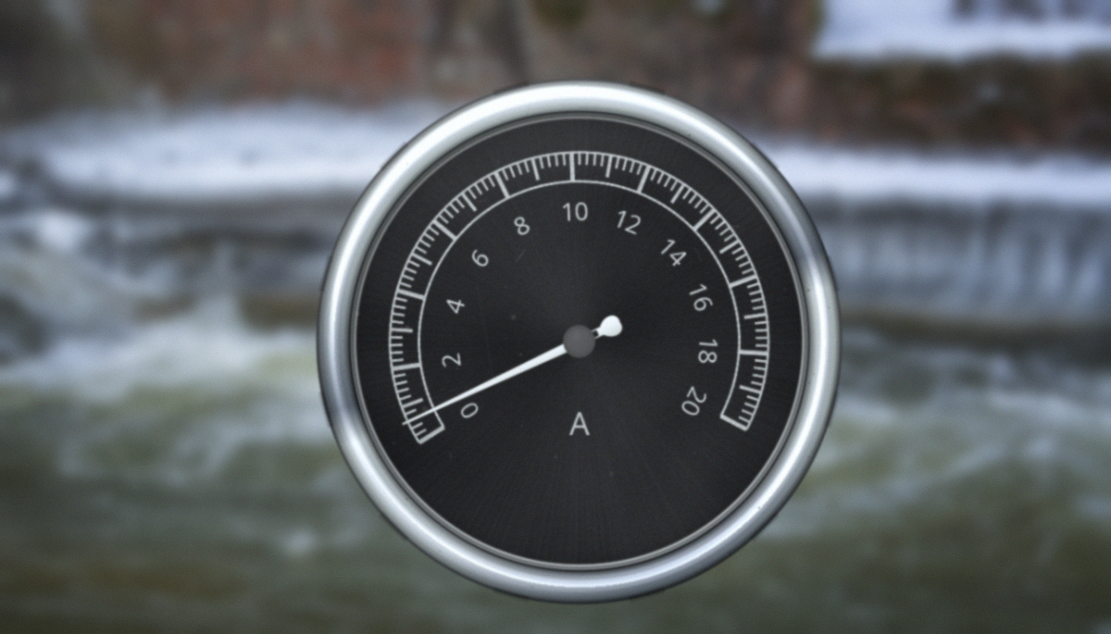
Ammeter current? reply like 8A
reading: 0.6A
